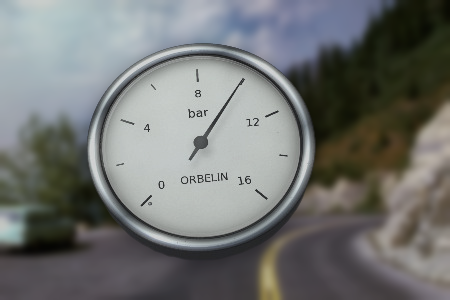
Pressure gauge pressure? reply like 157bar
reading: 10bar
